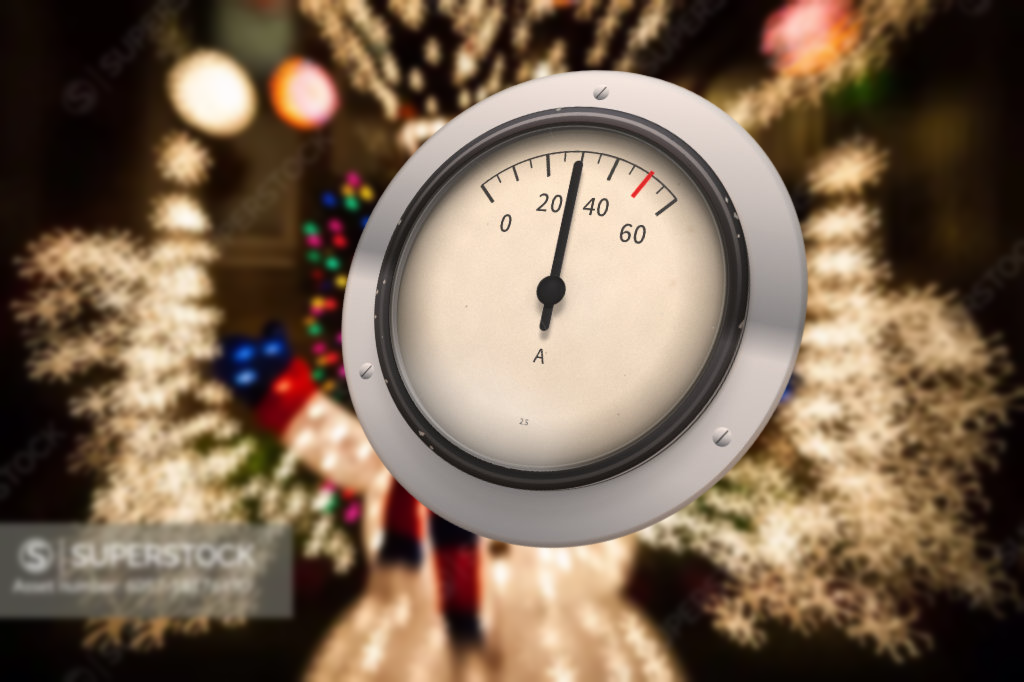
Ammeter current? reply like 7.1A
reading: 30A
